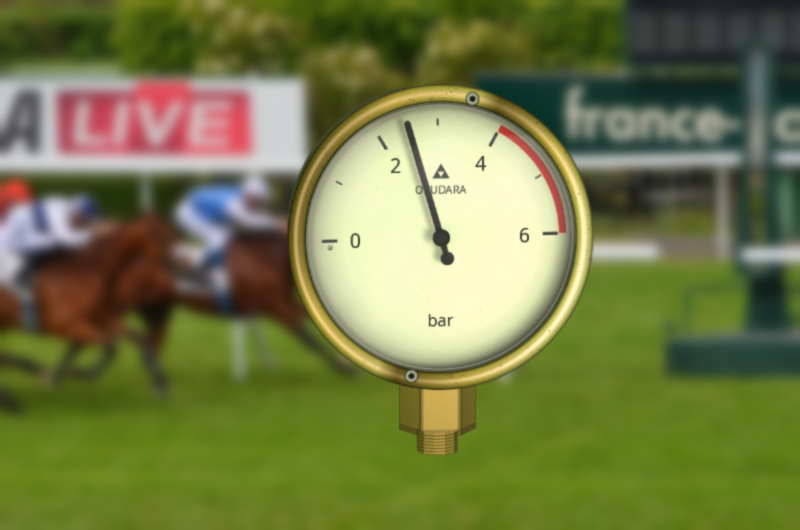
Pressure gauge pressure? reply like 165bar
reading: 2.5bar
